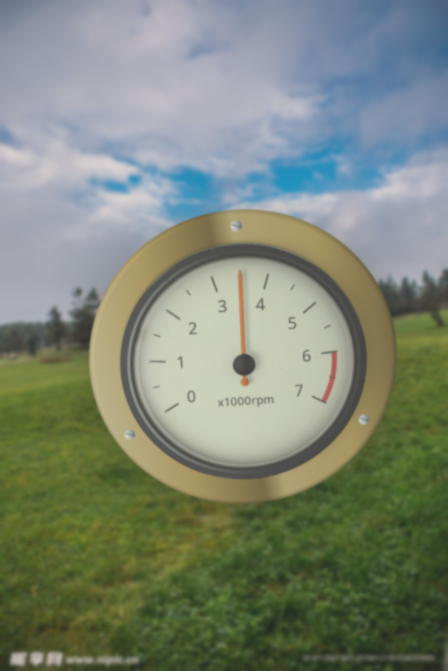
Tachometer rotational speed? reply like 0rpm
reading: 3500rpm
